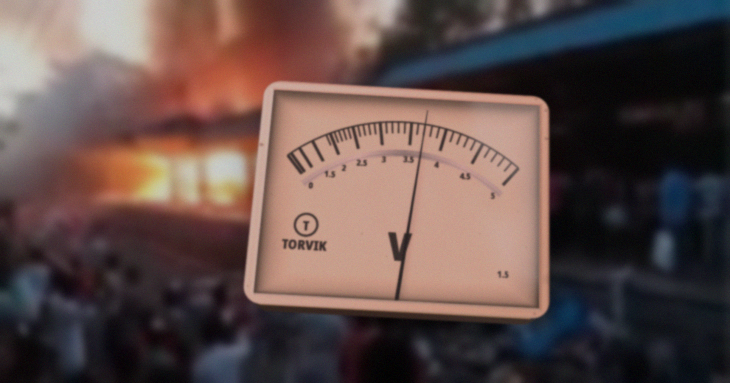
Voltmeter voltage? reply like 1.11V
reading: 3.7V
